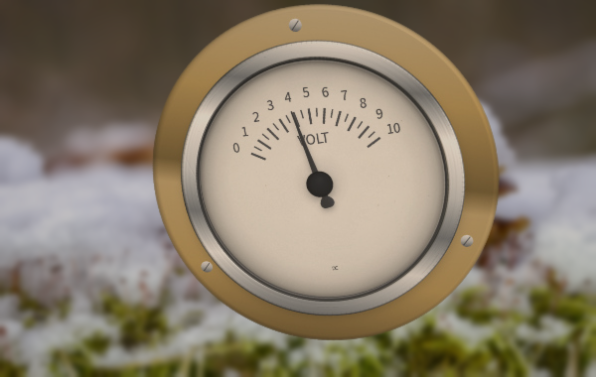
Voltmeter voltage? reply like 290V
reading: 4V
